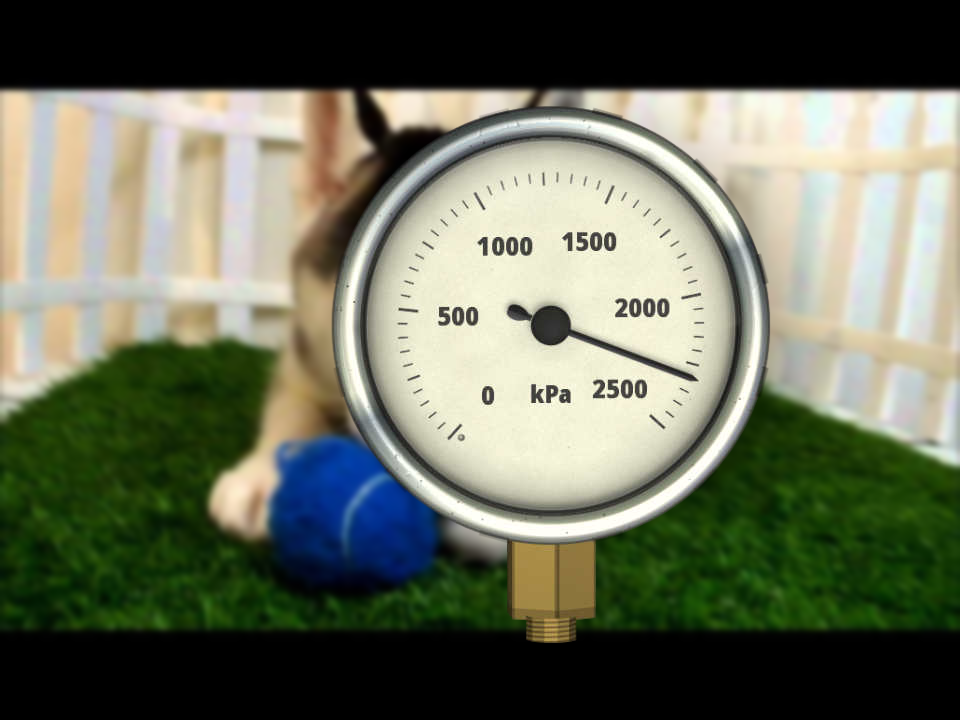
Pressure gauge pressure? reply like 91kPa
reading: 2300kPa
